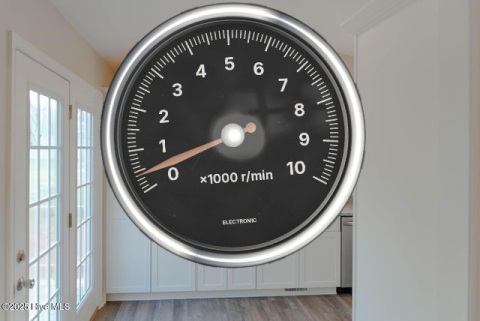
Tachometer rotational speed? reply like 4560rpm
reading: 400rpm
